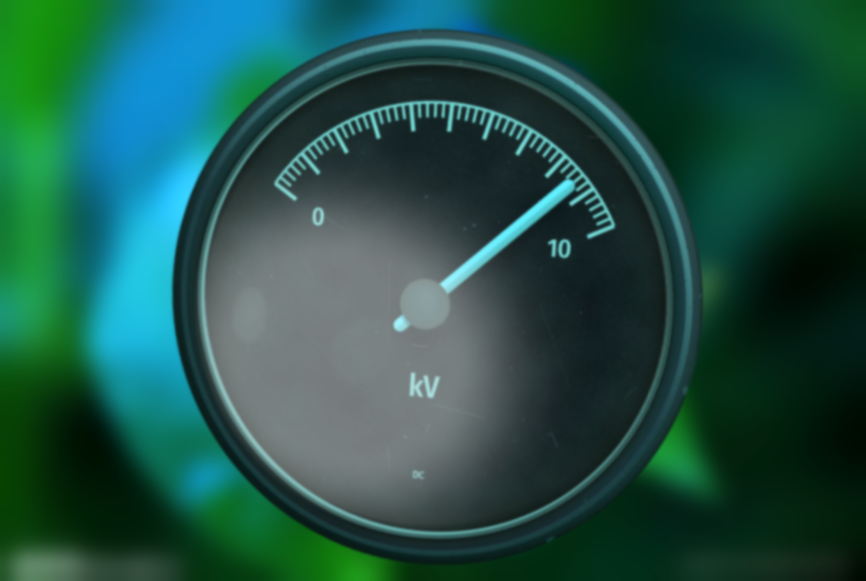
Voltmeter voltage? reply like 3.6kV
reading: 8.6kV
